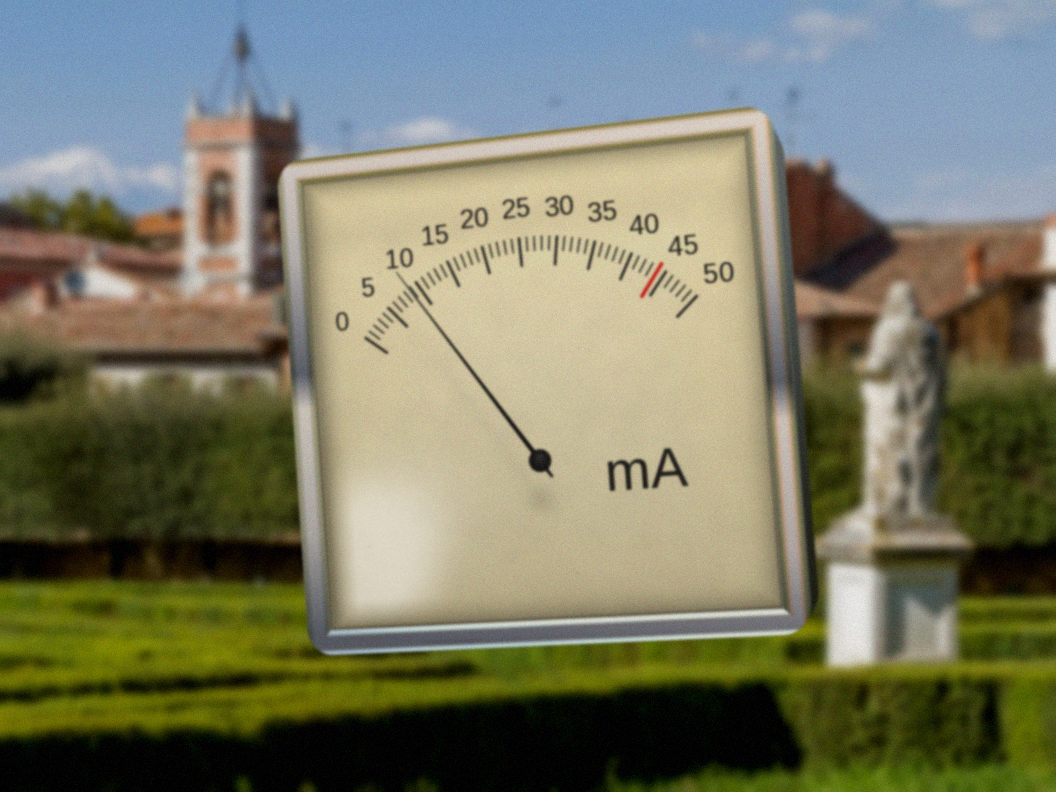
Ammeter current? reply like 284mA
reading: 9mA
